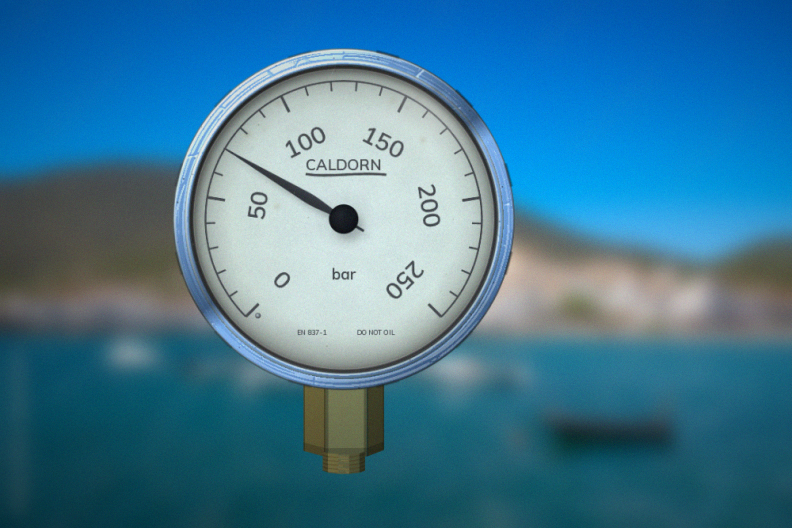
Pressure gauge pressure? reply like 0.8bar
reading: 70bar
